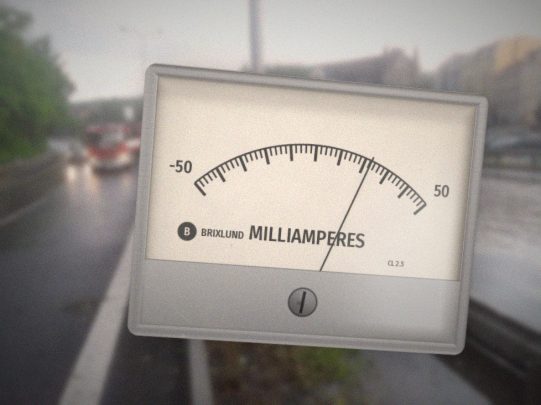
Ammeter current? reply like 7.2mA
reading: 22mA
